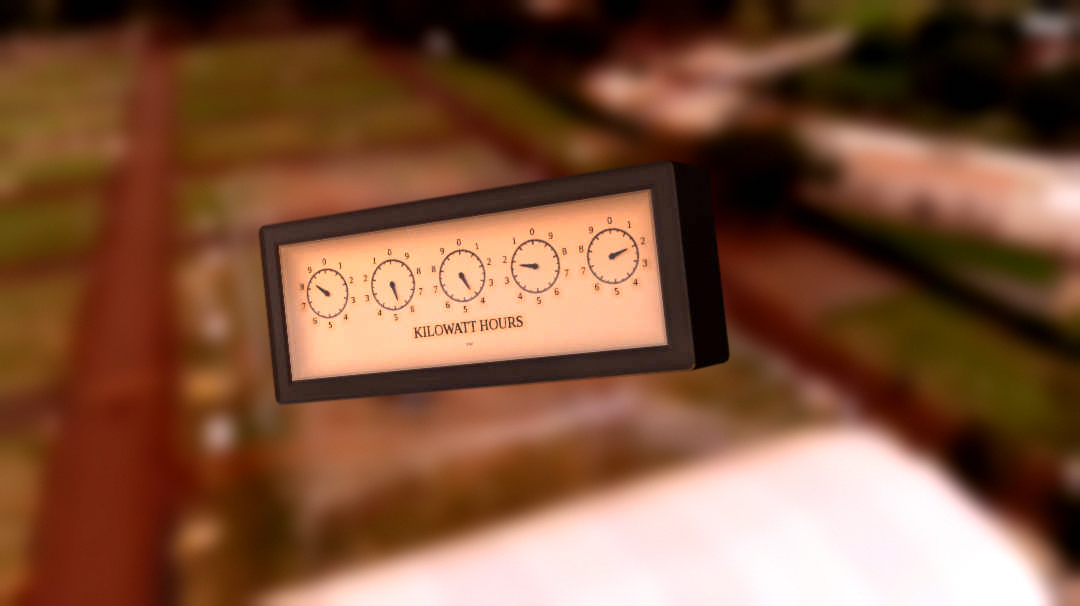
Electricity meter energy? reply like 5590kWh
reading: 85422kWh
